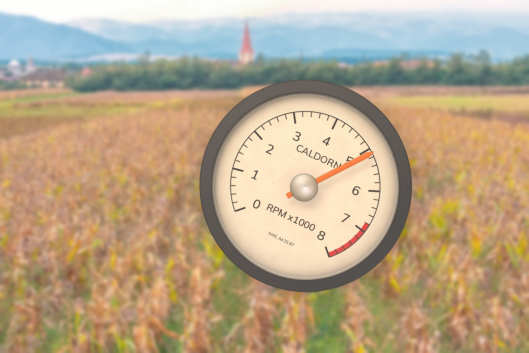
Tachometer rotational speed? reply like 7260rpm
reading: 5100rpm
